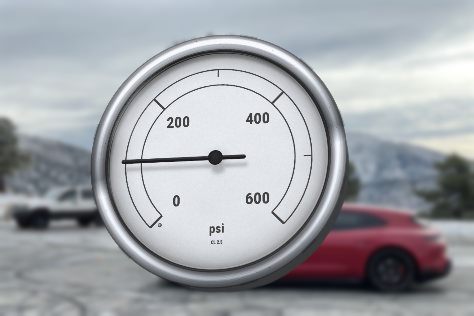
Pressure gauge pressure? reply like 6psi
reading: 100psi
